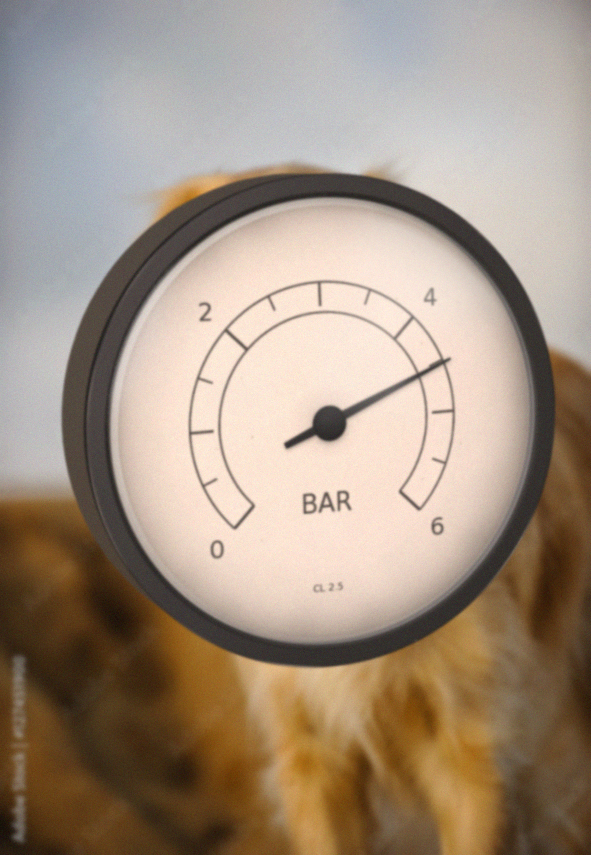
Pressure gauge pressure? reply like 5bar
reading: 4.5bar
